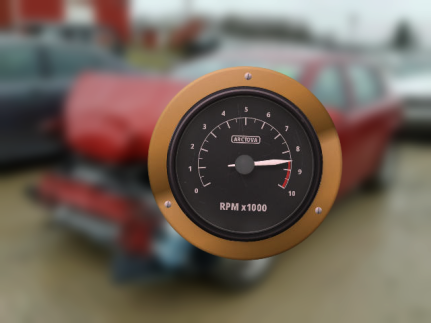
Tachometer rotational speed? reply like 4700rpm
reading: 8500rpm
